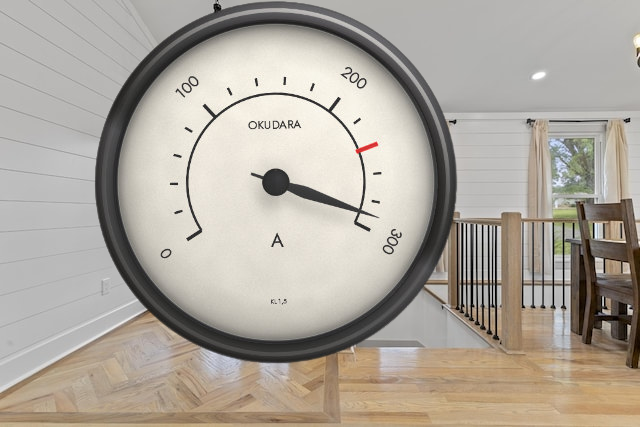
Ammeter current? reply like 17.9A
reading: 290A
